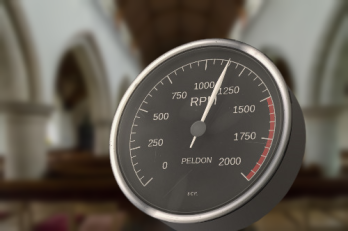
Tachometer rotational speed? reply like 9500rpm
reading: 1150rpm
